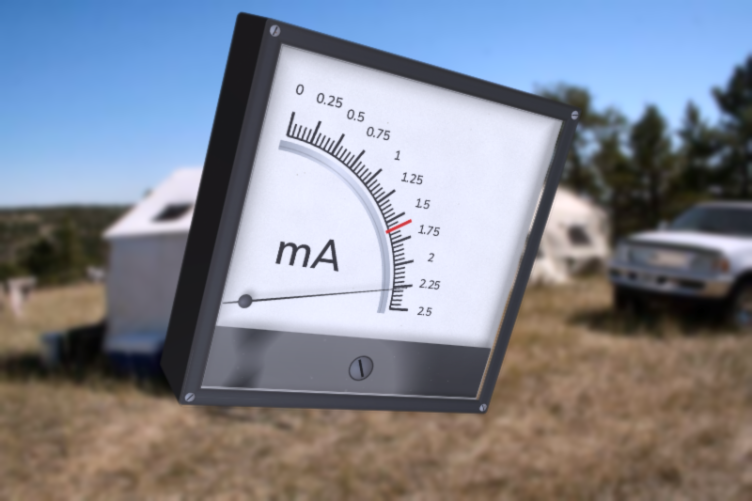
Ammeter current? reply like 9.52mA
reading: 2.25mA
